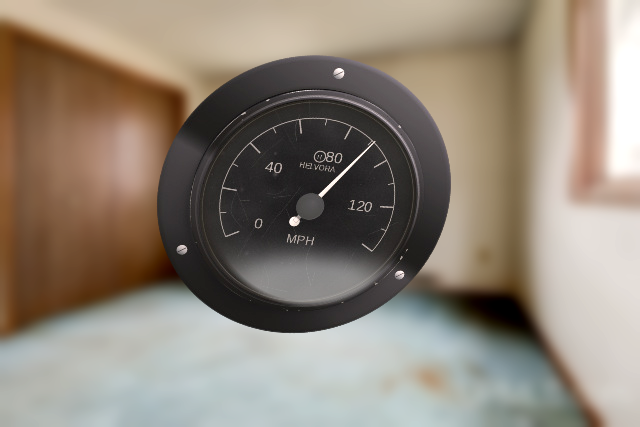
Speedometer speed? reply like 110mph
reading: 90mph
